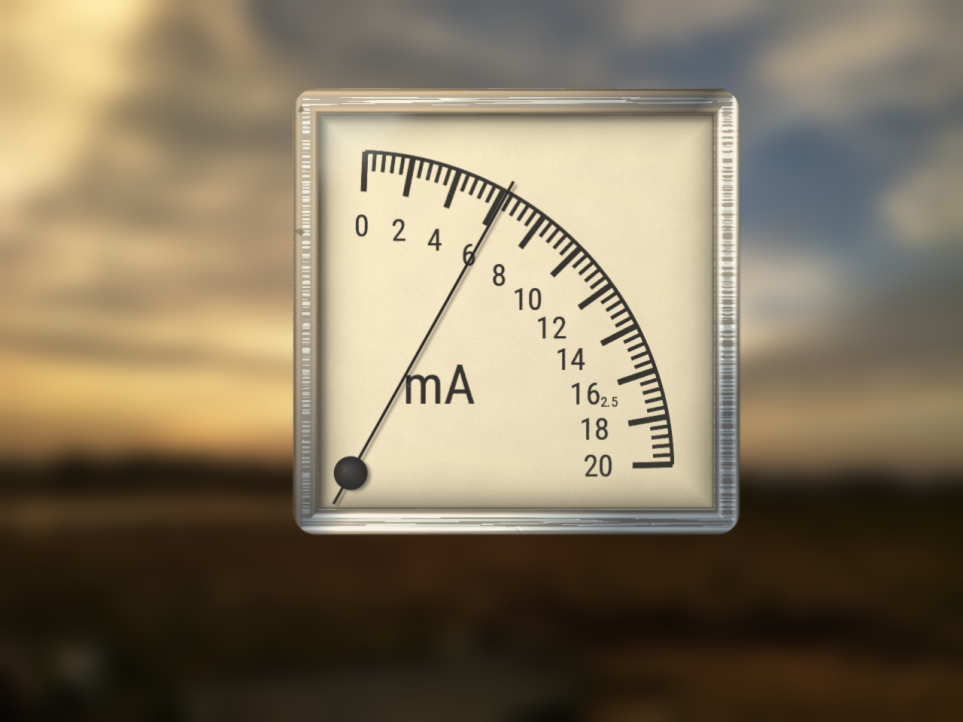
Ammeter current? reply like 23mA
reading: 6.2mA
